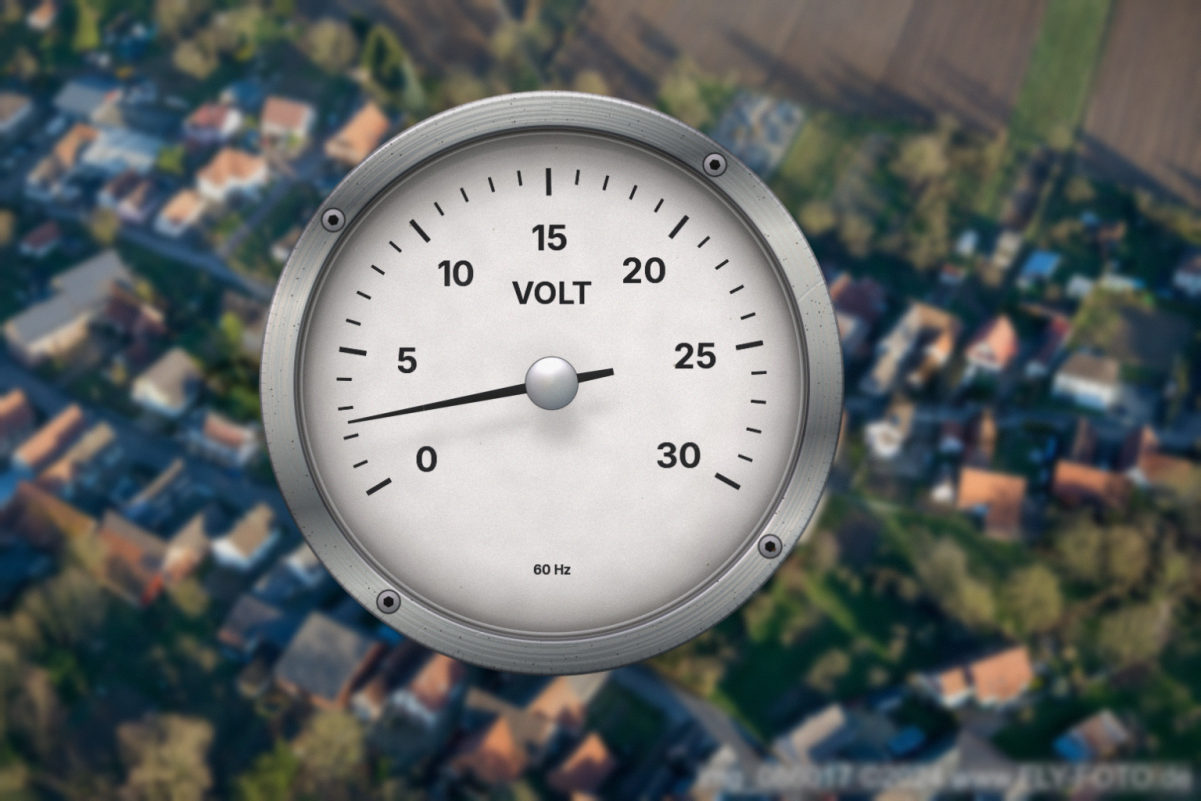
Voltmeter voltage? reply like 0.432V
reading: 2.5V
